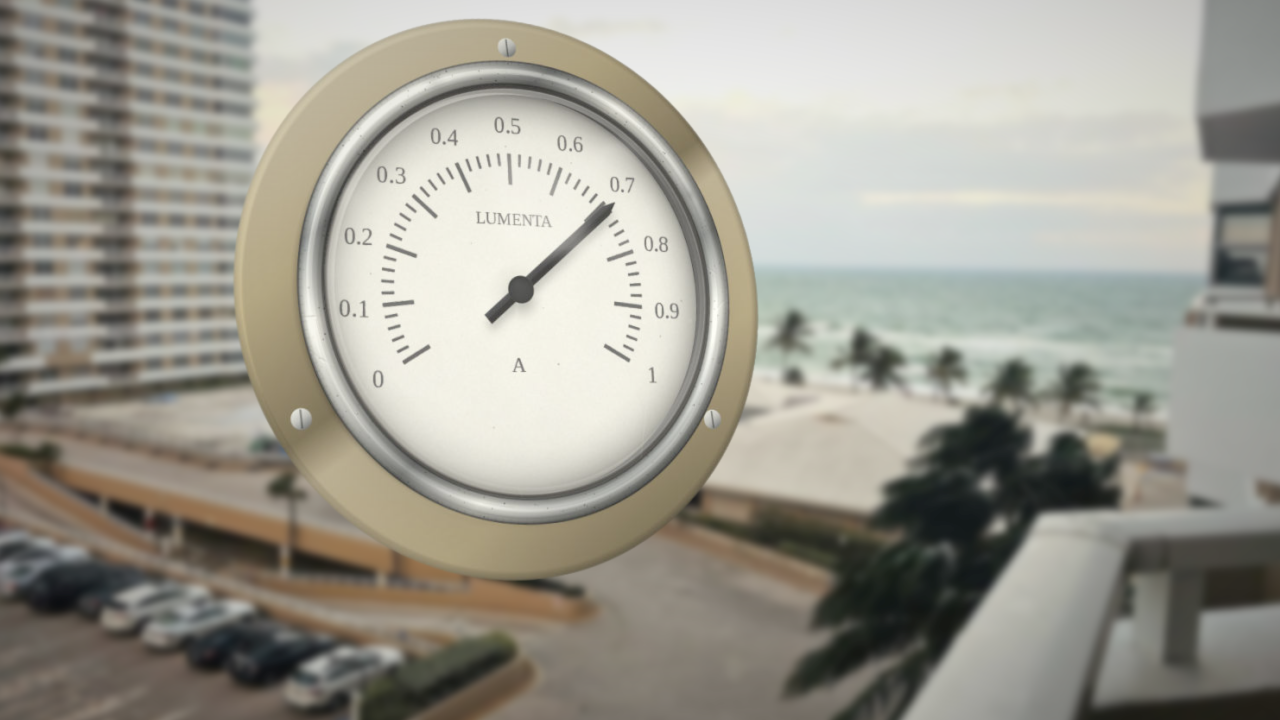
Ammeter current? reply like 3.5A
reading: 0.71A
